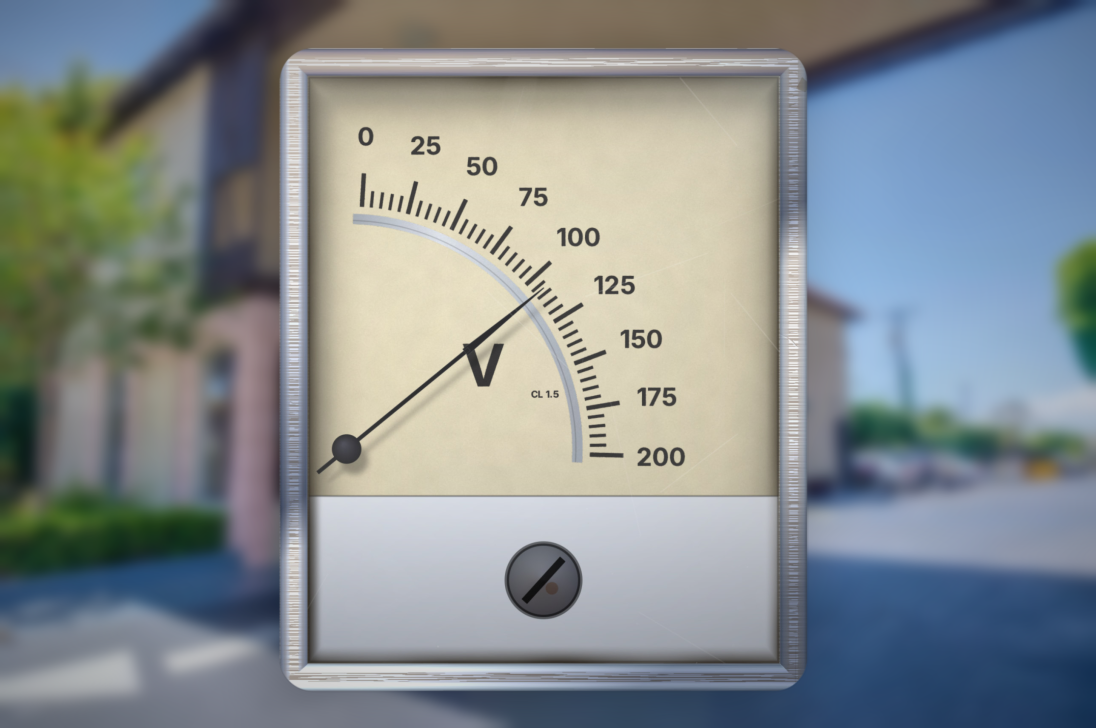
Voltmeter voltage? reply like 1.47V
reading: 107.5V
